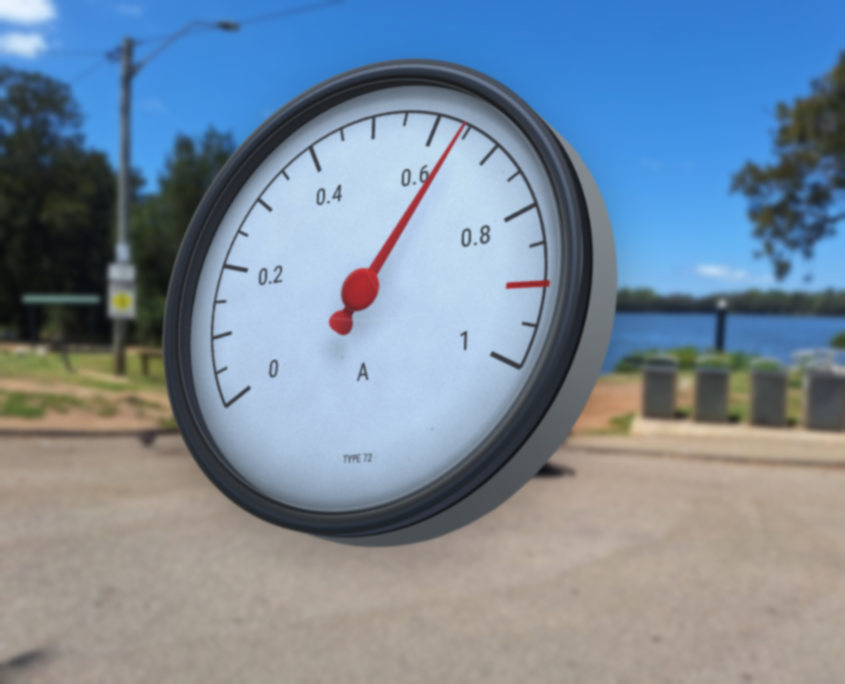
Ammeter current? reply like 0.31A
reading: 0.65A
